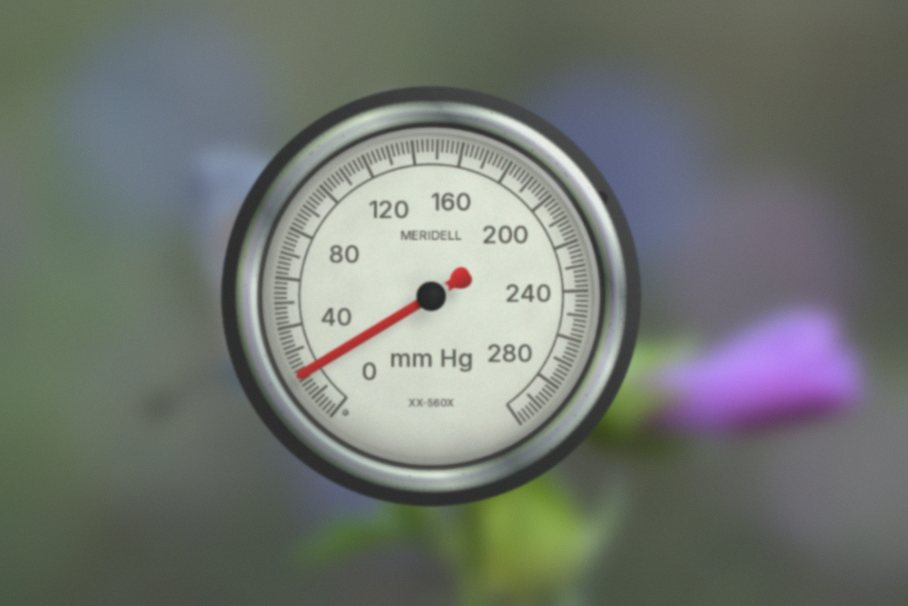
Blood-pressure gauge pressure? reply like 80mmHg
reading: 20mmHg
